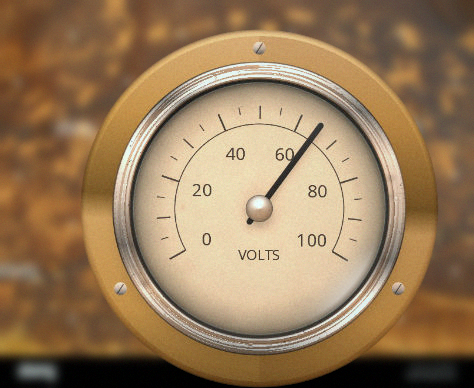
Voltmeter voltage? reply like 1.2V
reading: 65V
